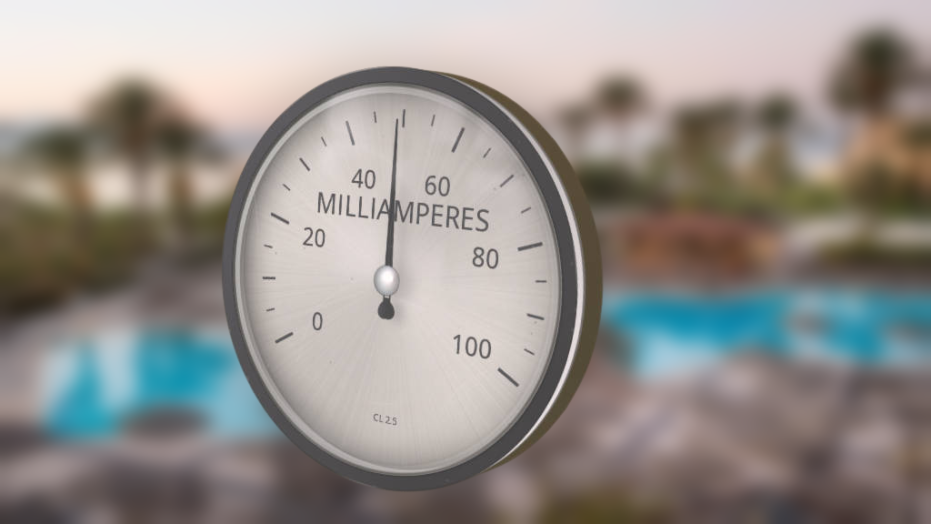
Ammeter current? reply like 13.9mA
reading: 50mA
